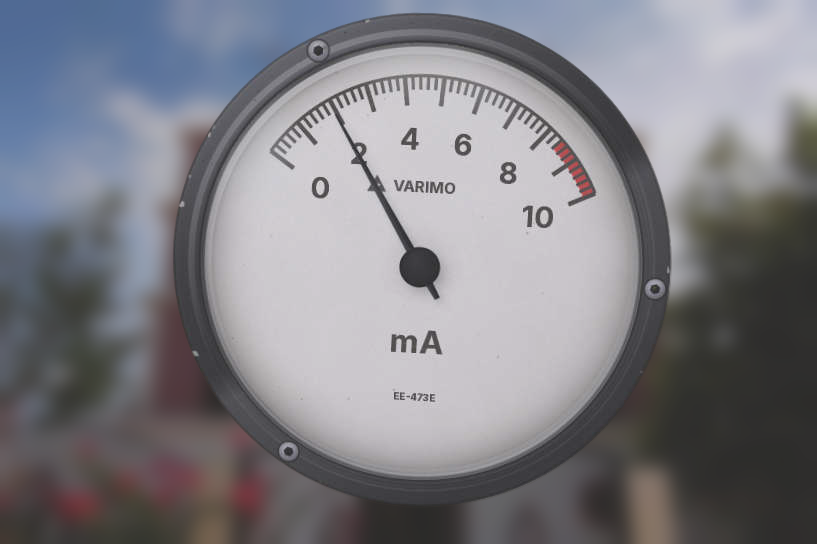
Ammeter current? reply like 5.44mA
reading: 2mA
